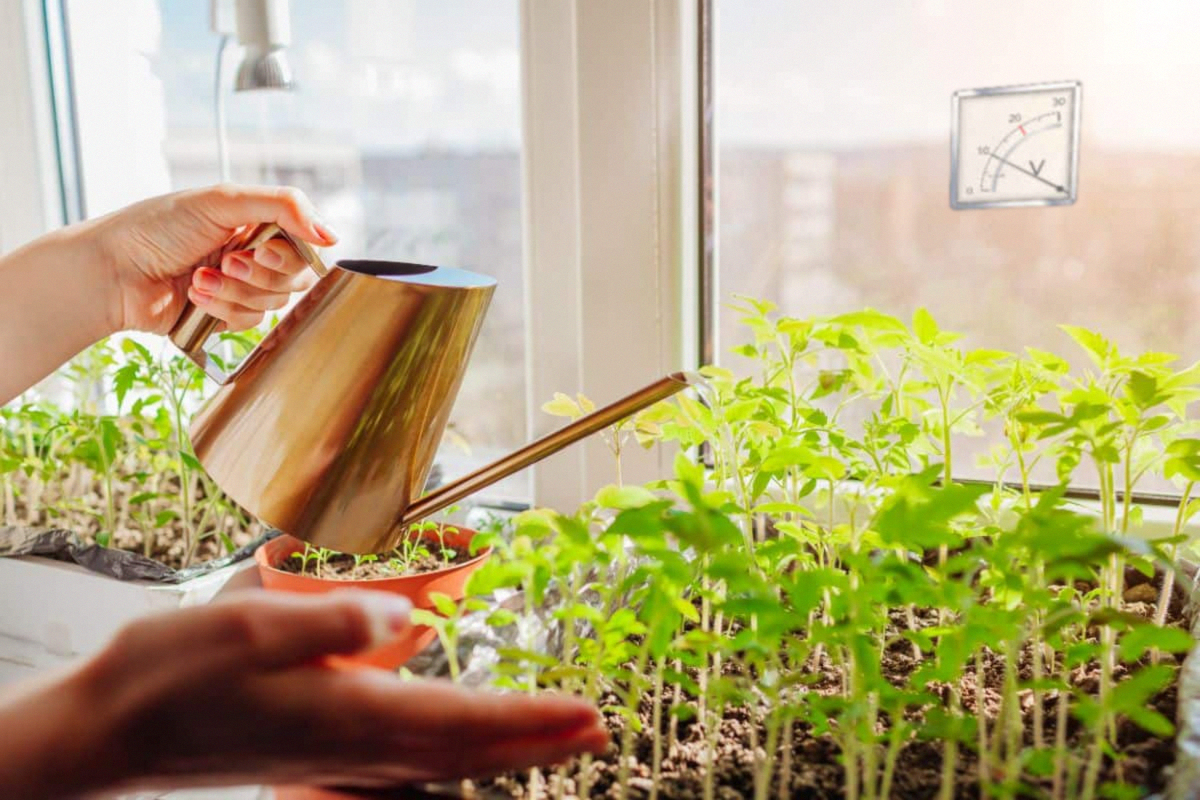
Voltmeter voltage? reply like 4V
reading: 10V
